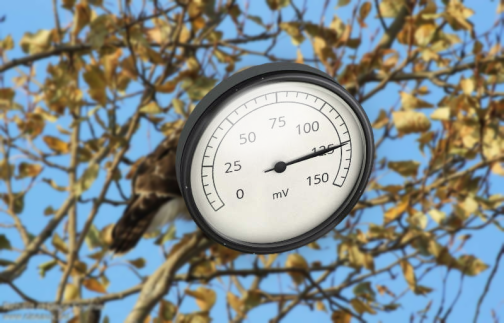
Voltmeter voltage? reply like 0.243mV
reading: 125mV
